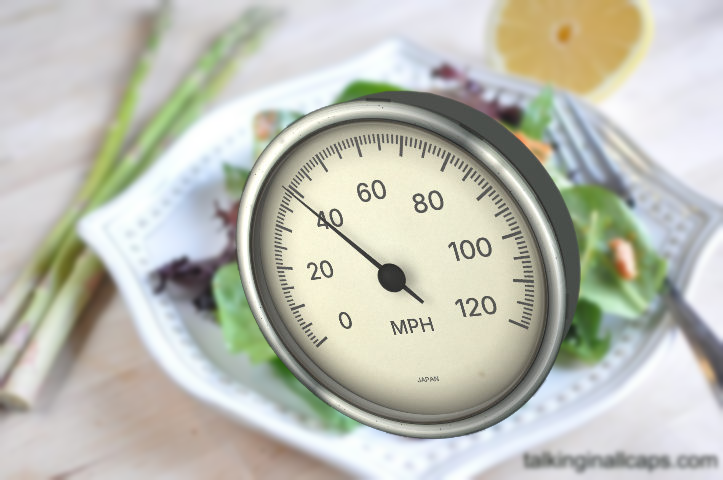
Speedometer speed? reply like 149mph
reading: 40mph
